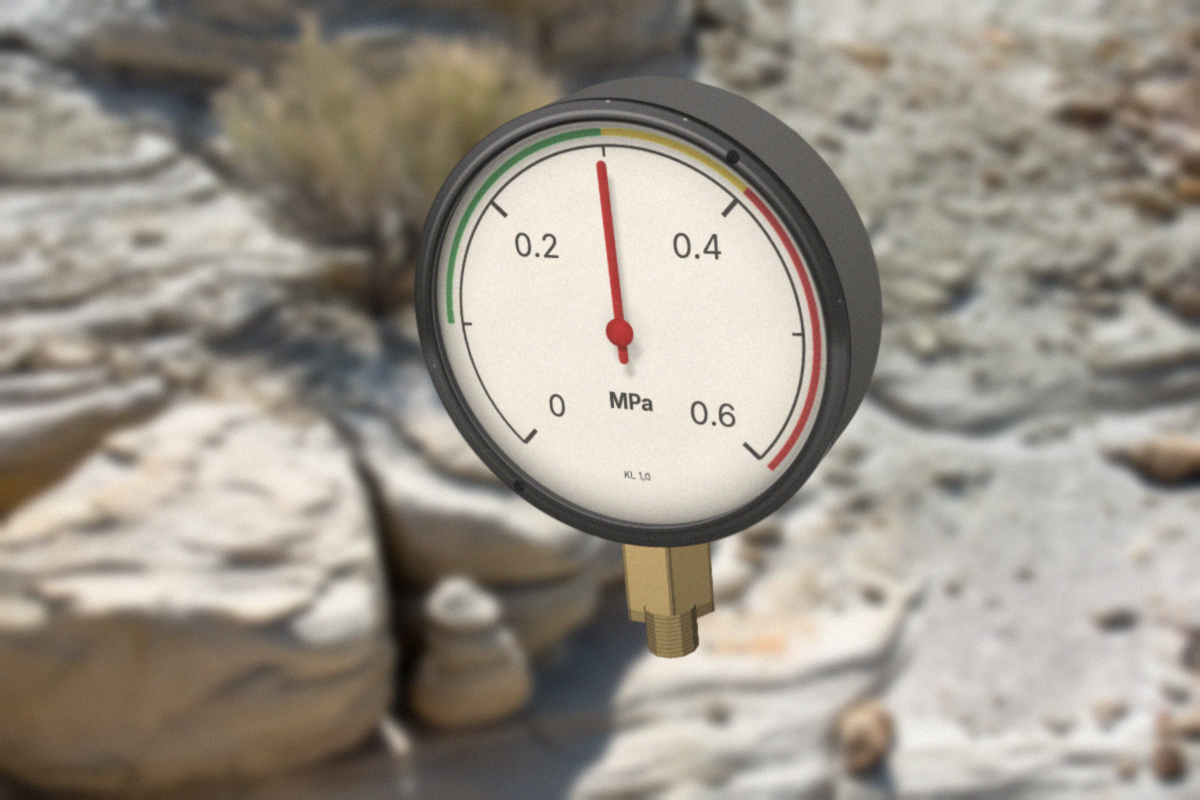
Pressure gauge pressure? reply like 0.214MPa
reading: 0.3MPa
